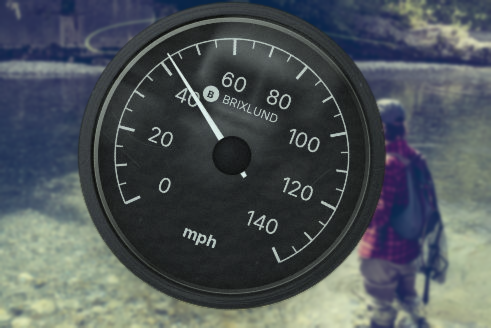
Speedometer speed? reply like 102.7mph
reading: 42.5mph
